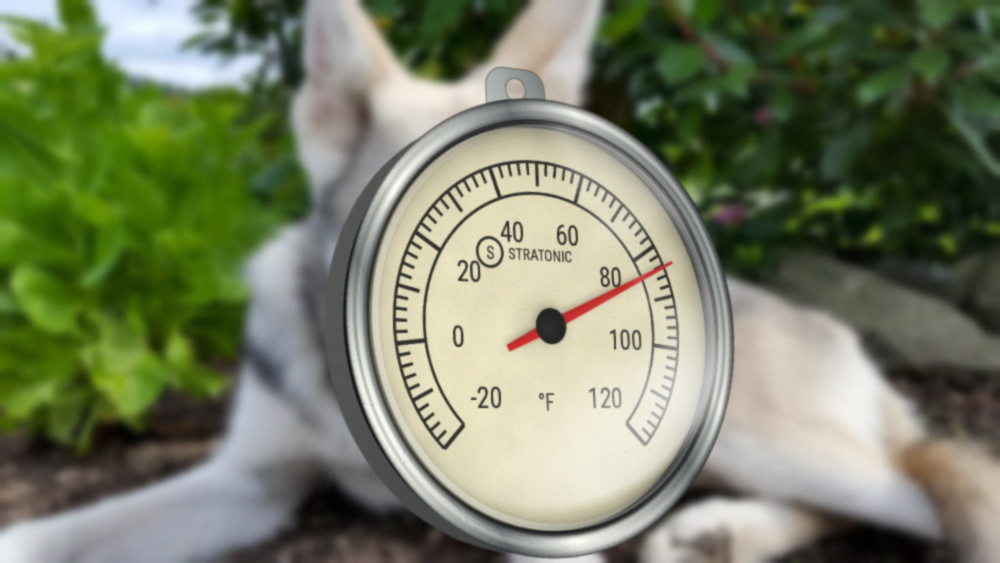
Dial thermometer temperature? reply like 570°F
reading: 84°F
